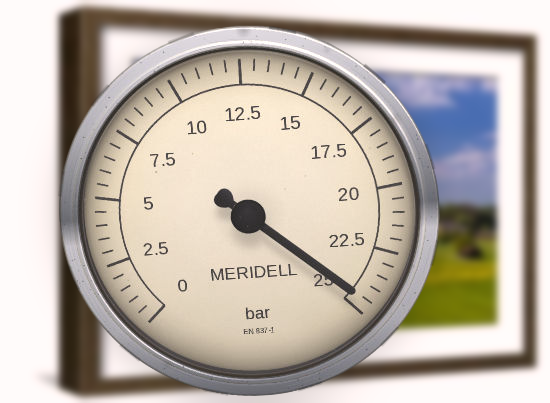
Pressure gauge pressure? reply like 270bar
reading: 24.5bar
